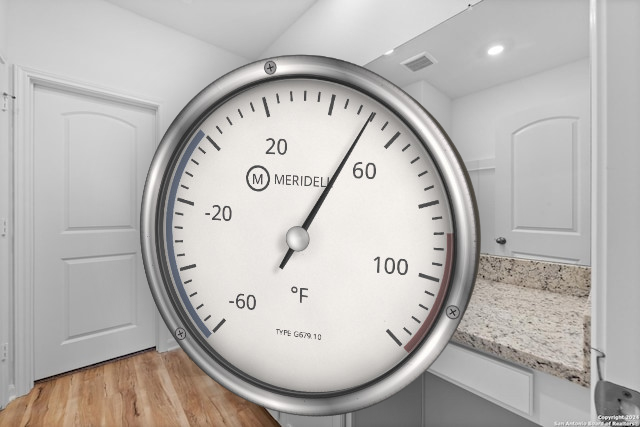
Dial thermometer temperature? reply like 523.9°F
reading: 52°F
